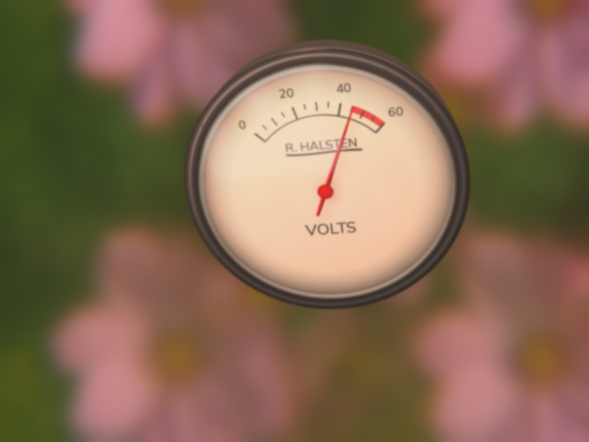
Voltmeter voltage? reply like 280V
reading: 45V
